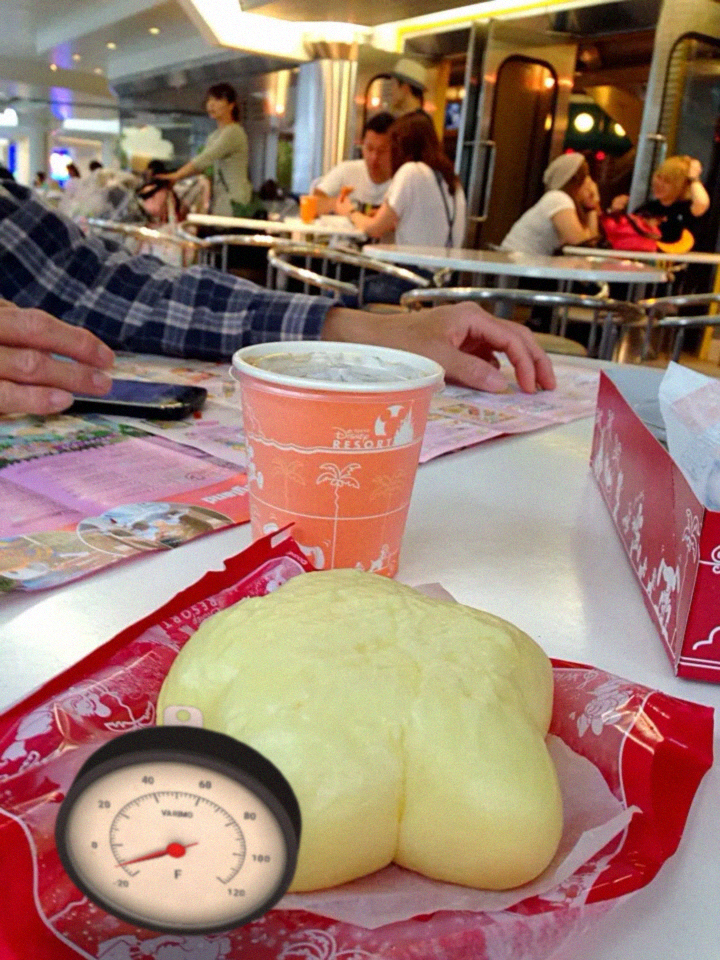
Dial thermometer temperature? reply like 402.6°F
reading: -10°F
